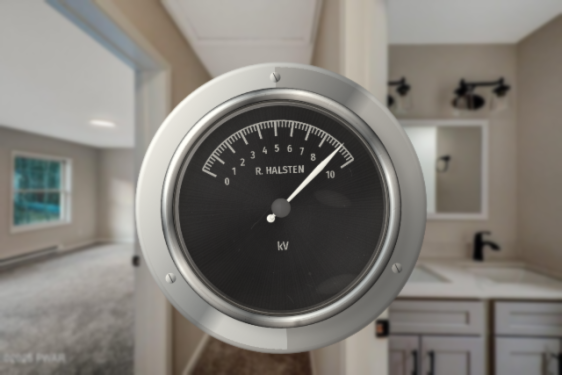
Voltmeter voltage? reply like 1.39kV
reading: 9kV
